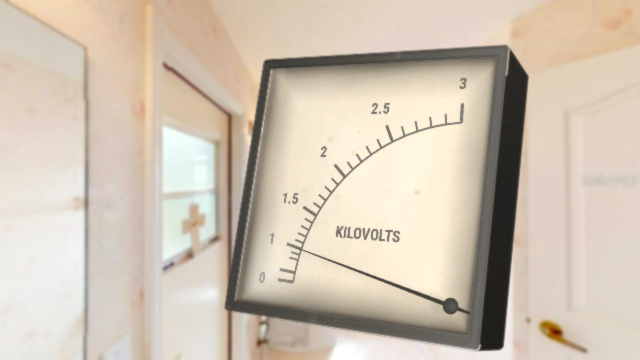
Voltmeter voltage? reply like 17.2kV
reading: 1kV
